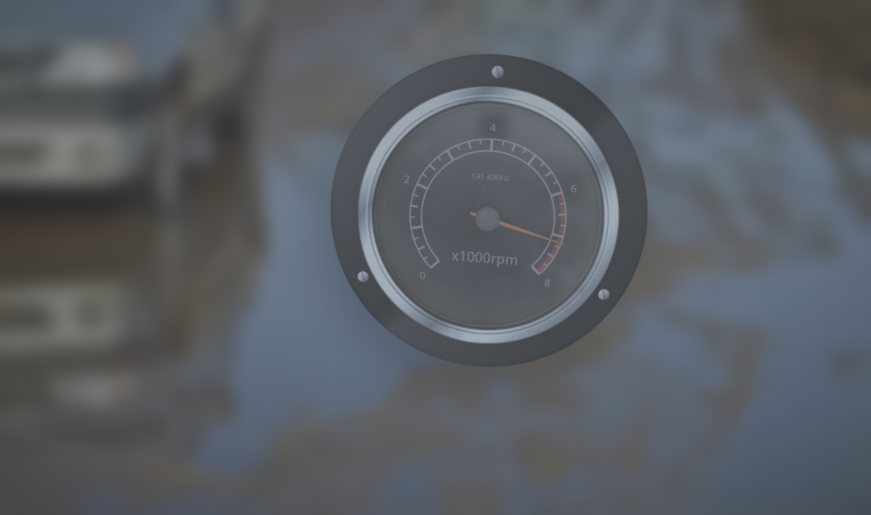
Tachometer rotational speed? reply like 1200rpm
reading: 7125rpm
